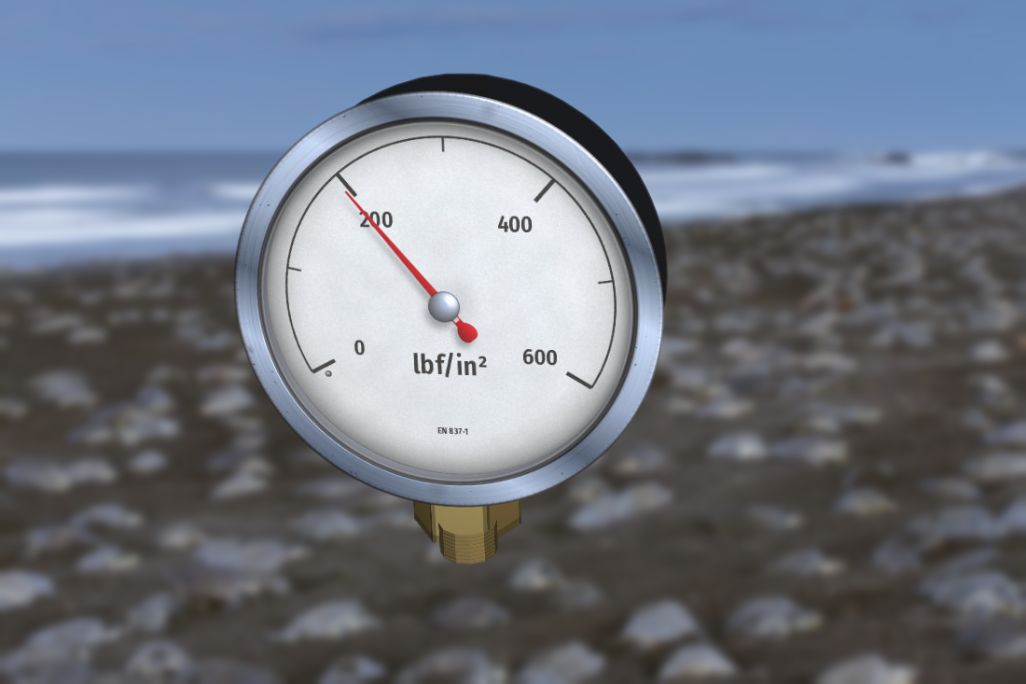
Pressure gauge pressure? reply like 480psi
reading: 200psi
